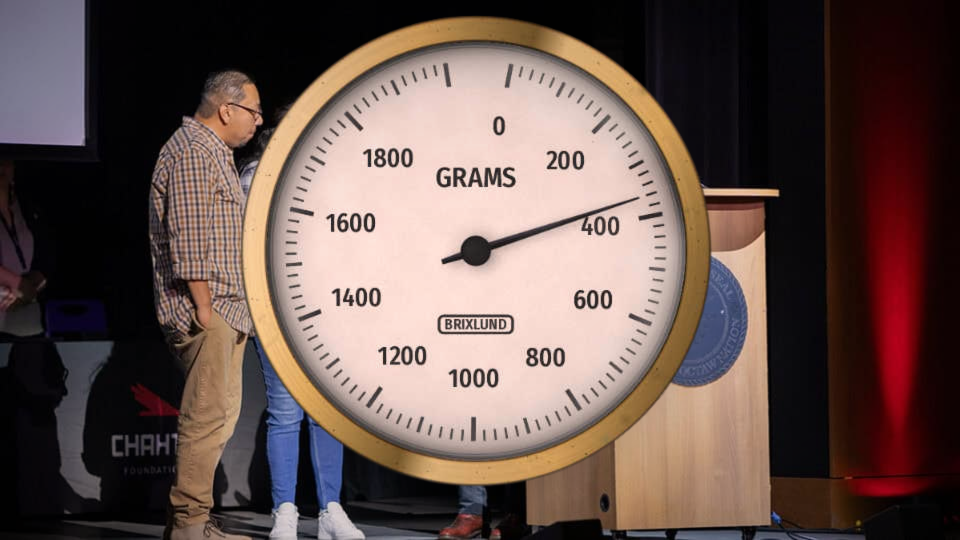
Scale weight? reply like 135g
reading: 360g
